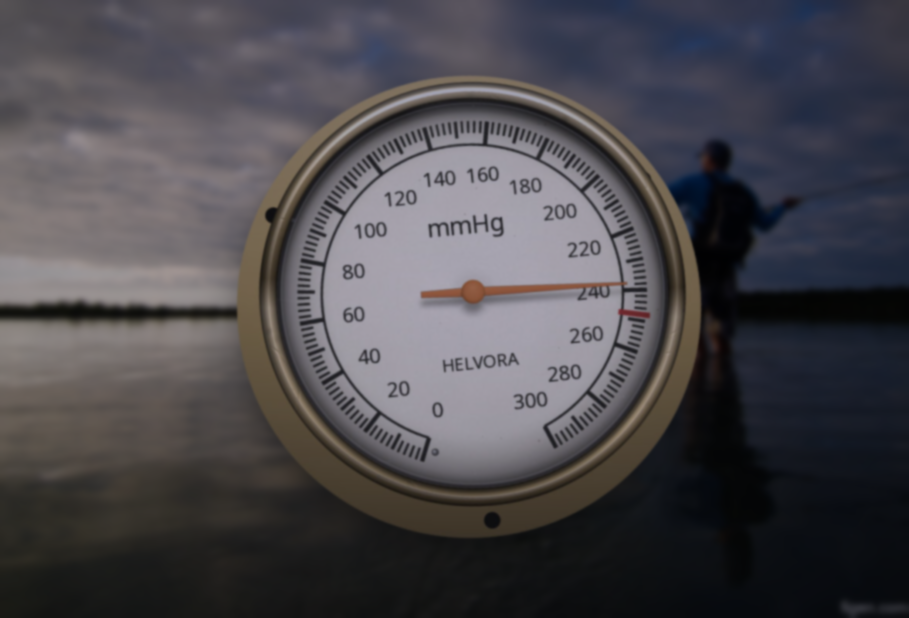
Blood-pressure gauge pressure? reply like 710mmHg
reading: 238mmHg
